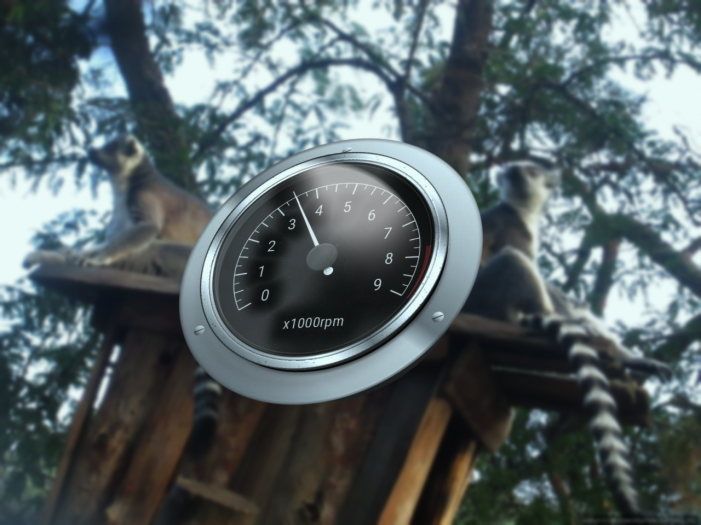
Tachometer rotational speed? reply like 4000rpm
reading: 3500rpm
